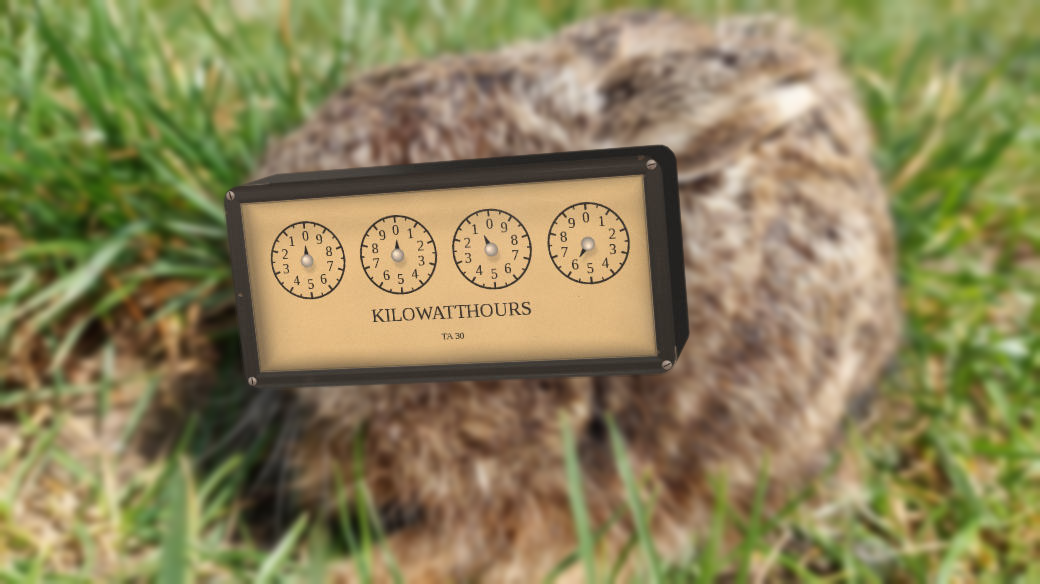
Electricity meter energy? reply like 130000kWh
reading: 6kWh
